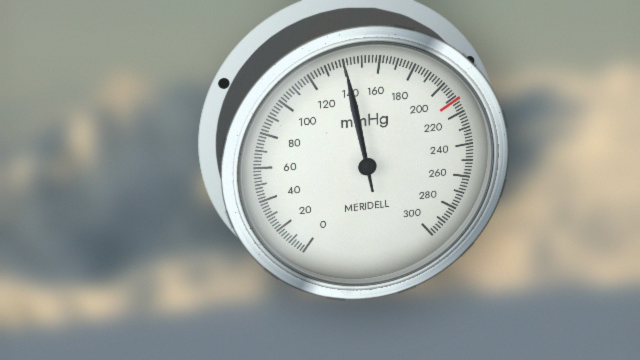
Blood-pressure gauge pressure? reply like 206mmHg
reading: 140mmHg
